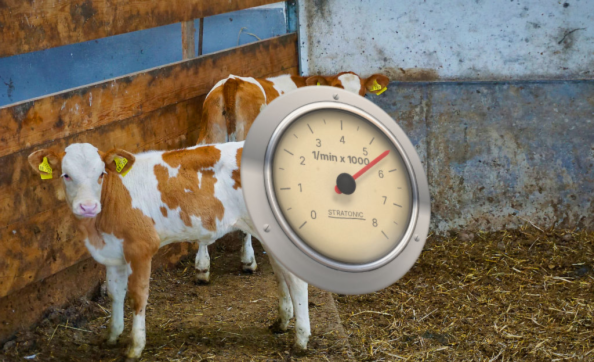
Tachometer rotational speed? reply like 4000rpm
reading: 5500rpm
